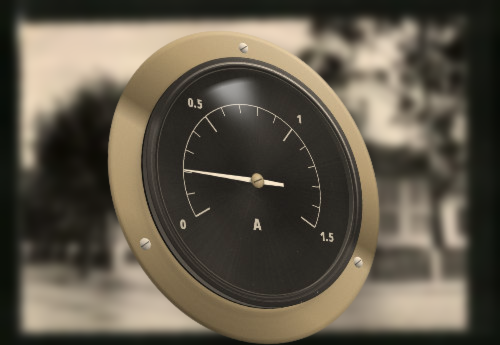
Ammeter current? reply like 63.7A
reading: 0.2A
